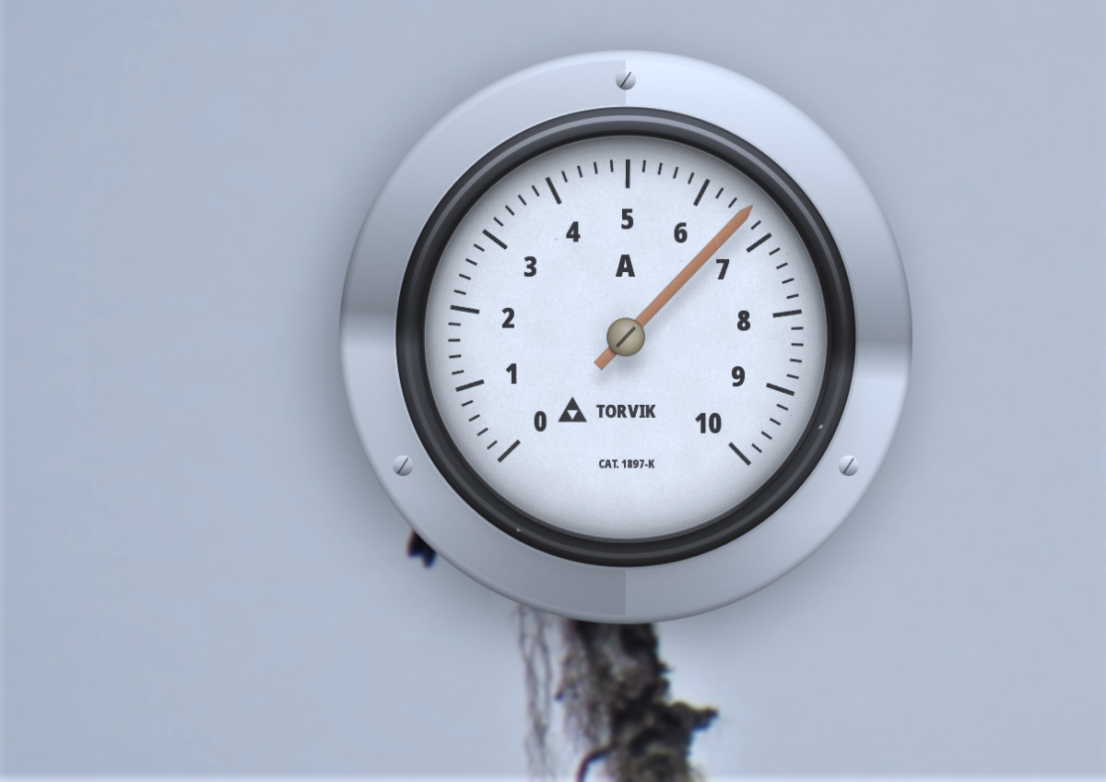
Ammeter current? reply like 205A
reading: 6.6A
